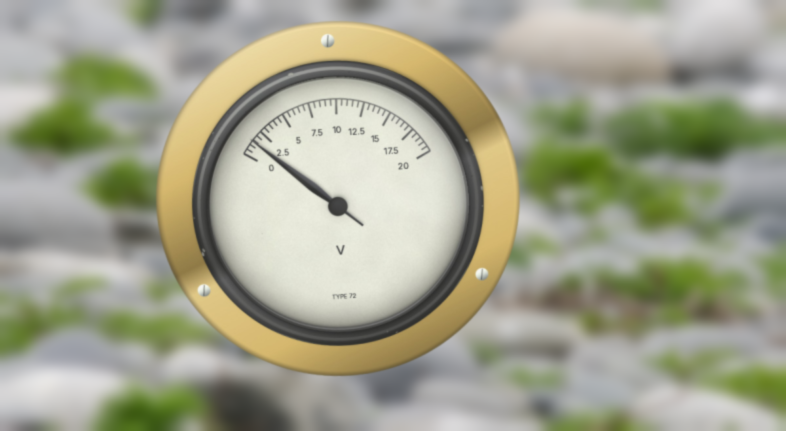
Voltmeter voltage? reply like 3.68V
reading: 1.5V
